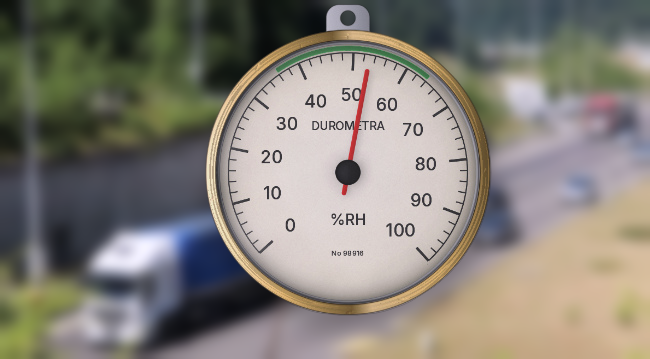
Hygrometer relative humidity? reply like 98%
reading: 53%
